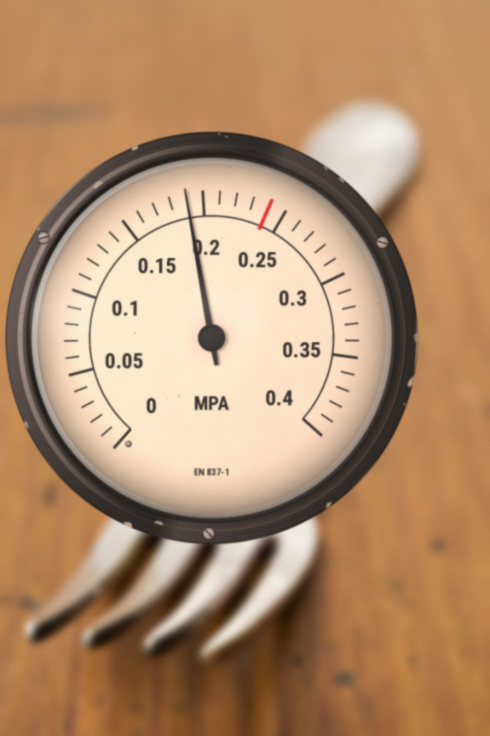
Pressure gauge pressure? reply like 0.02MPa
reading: 0.19MPa
